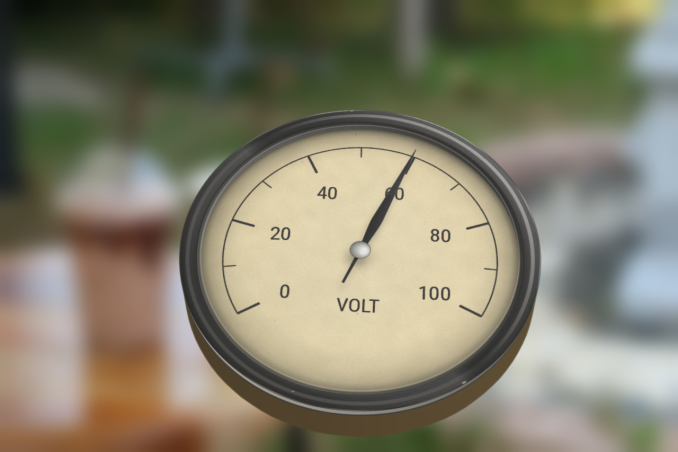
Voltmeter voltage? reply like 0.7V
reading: 60V
